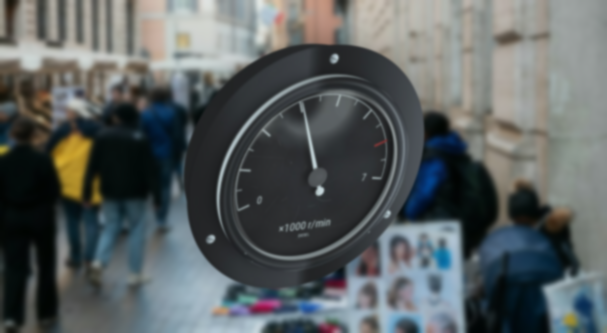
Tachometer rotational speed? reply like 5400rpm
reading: 3000rpm
